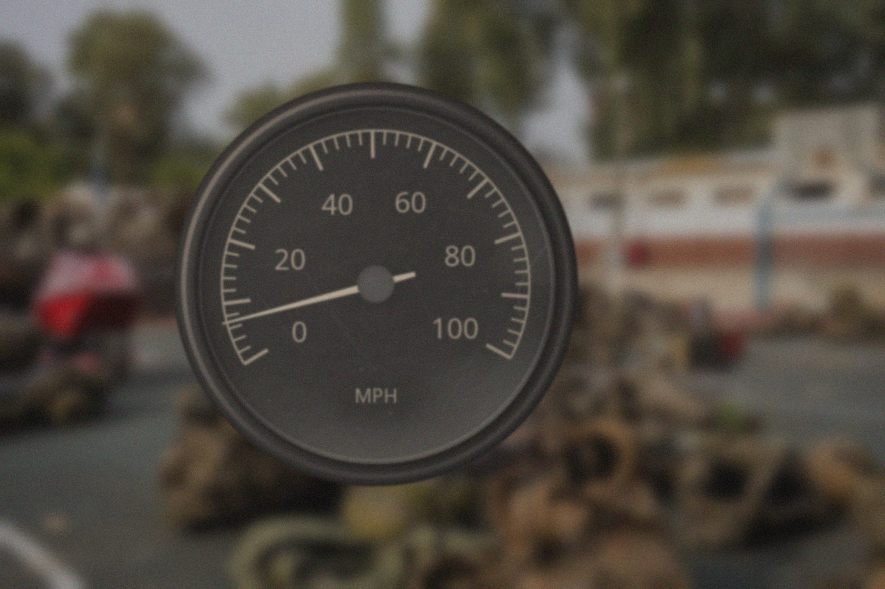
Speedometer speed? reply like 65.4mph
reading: 7mph
